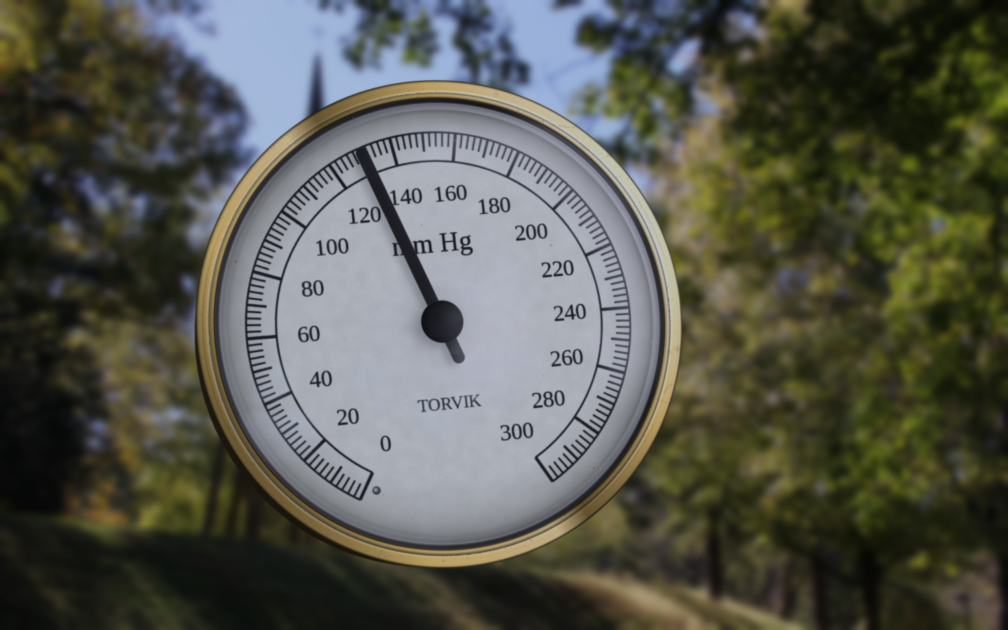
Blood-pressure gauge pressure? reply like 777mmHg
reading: 130mmHg
